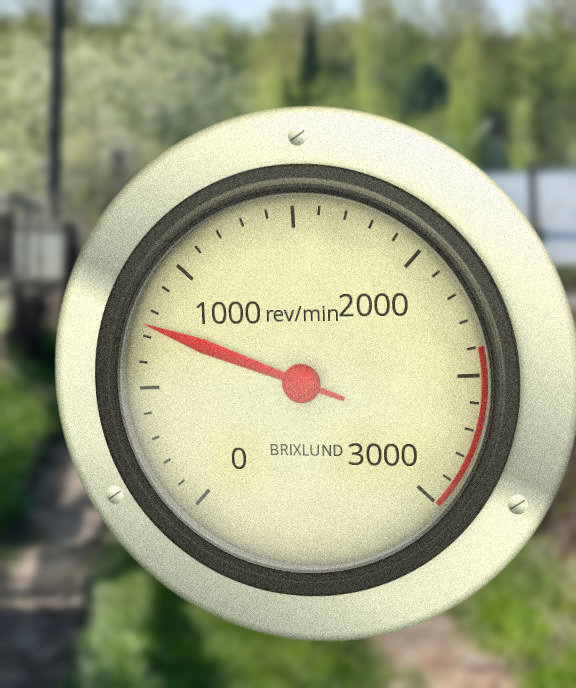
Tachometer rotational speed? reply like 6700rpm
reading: 750rpm
